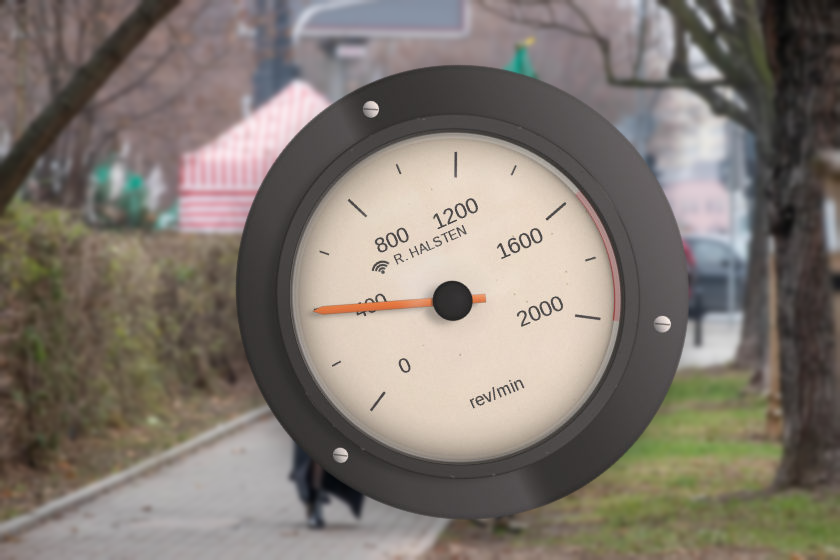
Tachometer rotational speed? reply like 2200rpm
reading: 400rpm
